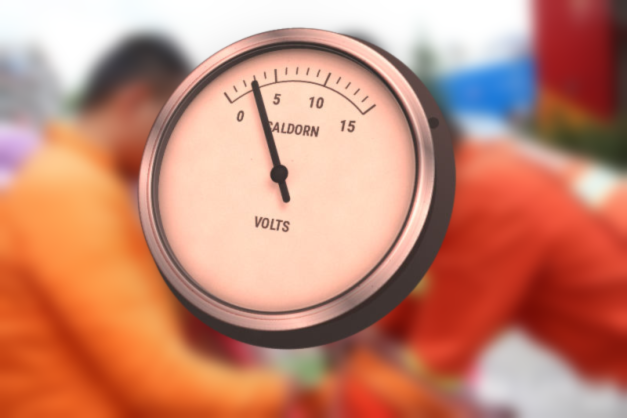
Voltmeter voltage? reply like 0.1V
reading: 3V
